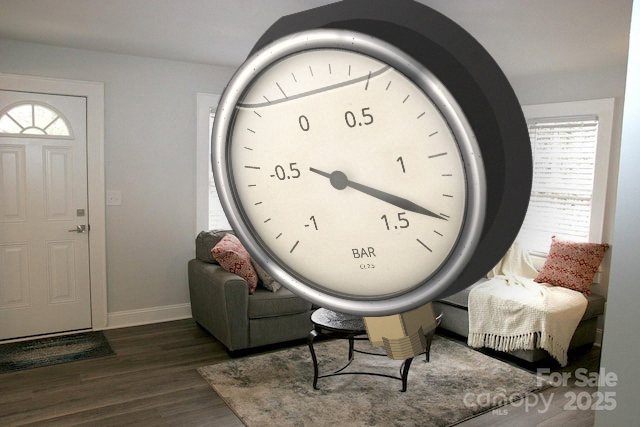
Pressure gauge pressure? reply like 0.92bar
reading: 1.3bar
